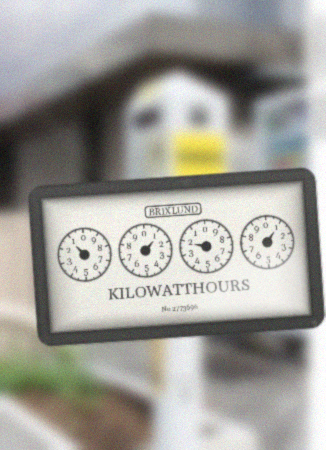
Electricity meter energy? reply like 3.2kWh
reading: 1121kWh
